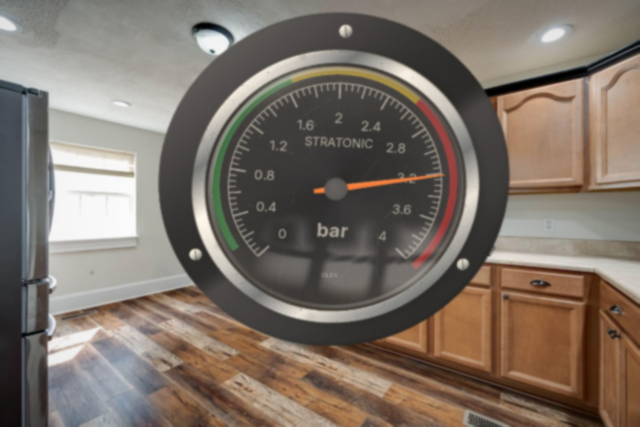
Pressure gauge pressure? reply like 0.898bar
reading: 3.2bar
